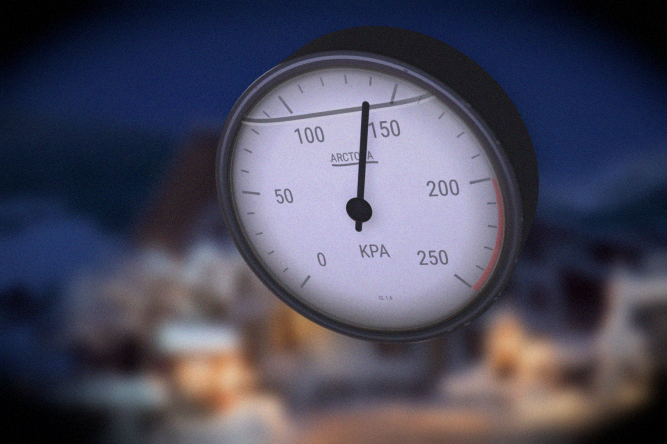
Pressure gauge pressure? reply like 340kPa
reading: 140kPa
